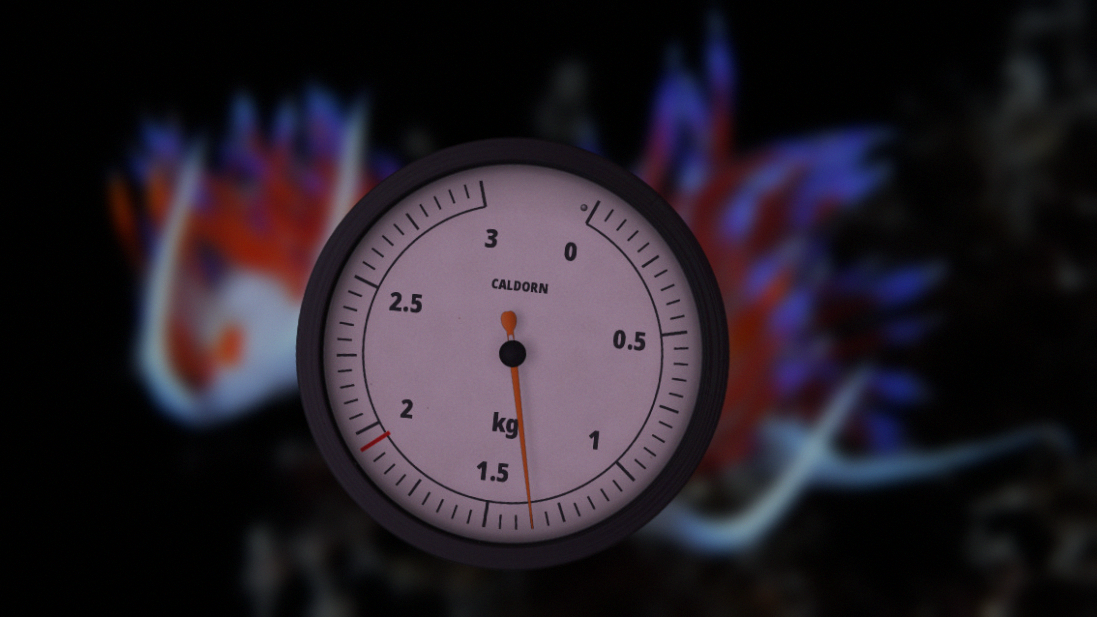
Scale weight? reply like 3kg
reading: 1.35kg
